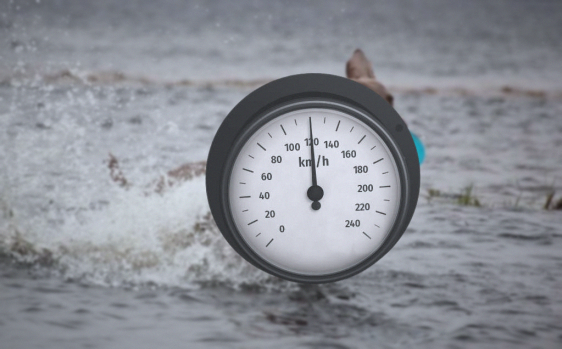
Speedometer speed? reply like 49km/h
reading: 120km/h
